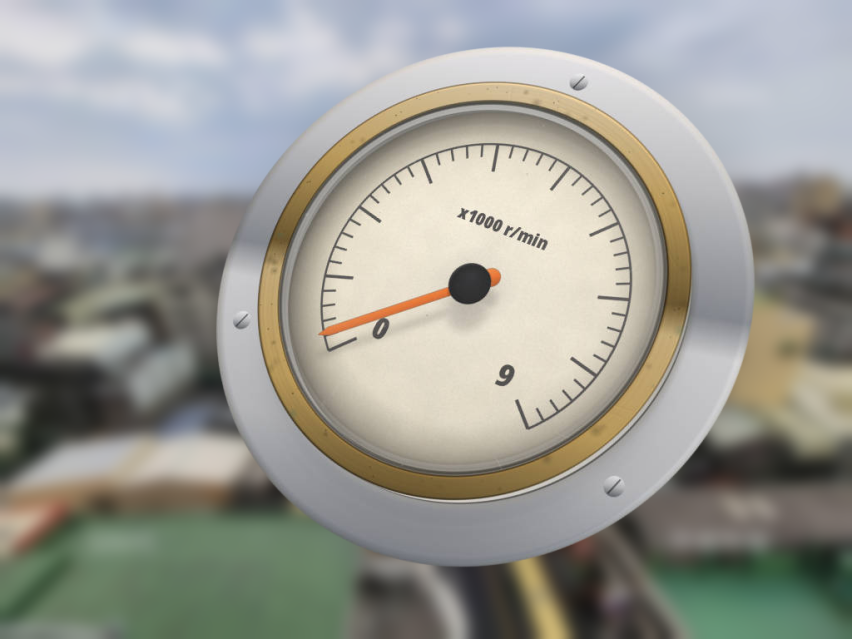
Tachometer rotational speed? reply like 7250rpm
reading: 200rpm
